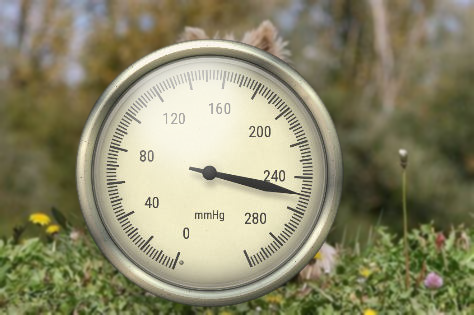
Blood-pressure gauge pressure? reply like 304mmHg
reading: 250mmHg
